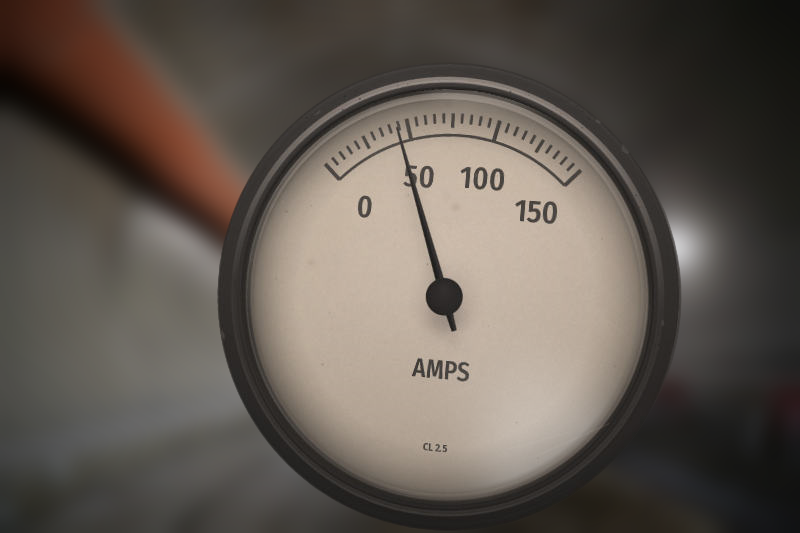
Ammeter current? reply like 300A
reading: 45A
